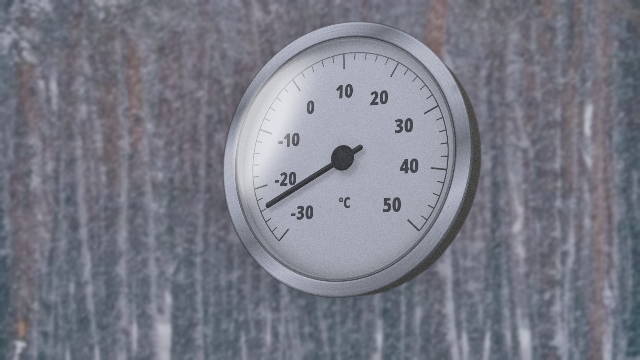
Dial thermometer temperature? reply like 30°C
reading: -24°C
